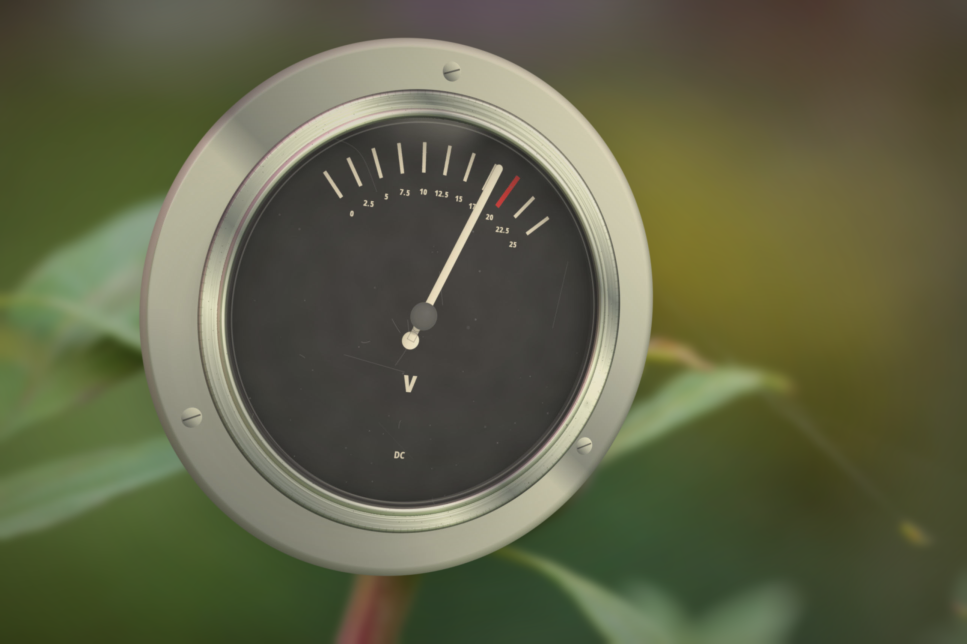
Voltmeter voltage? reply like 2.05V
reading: 17.5V
